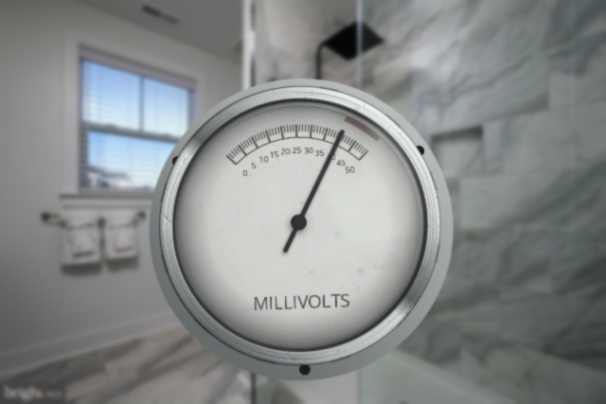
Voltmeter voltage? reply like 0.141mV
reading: 40mV
